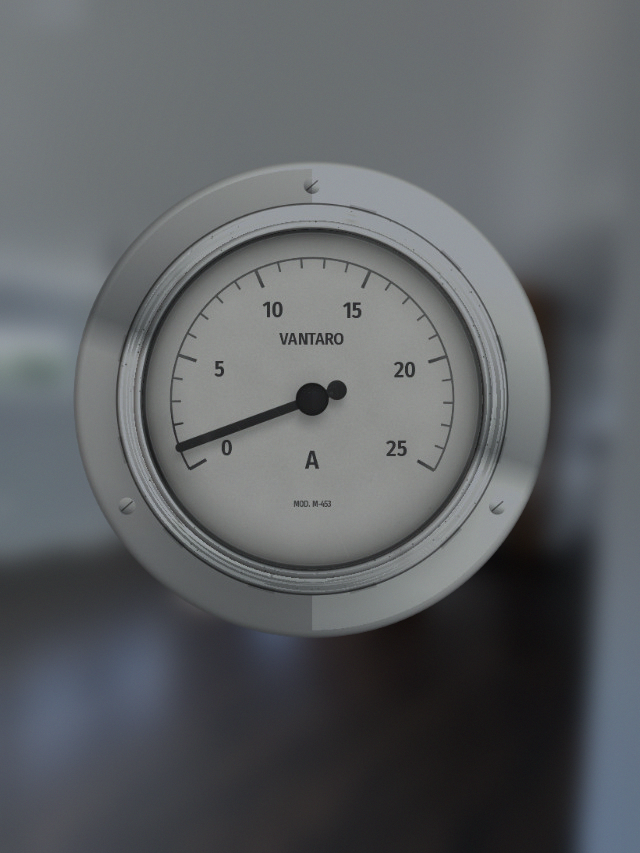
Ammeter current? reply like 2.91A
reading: 1A
